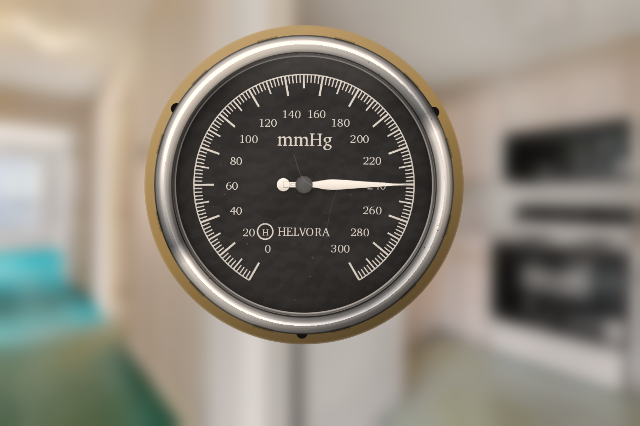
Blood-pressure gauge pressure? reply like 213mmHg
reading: 240mmHg
